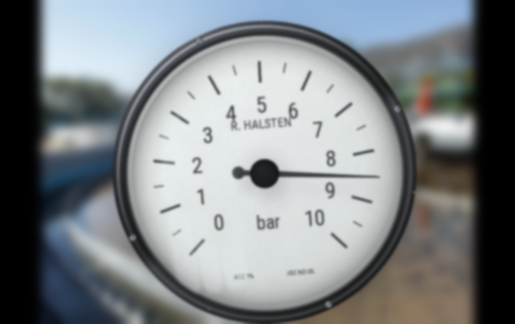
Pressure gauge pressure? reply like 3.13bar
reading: 8.5bar
